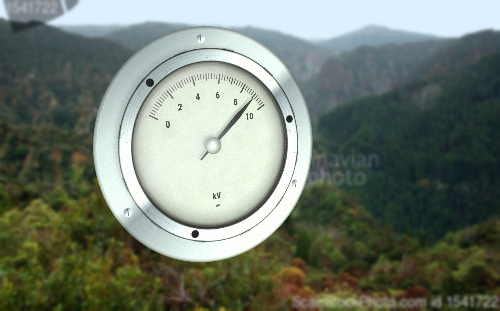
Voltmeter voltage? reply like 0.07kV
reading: 9kV
